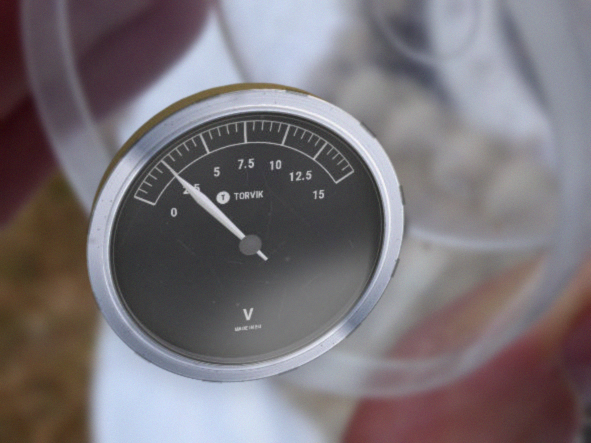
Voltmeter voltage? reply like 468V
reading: 2.5V
